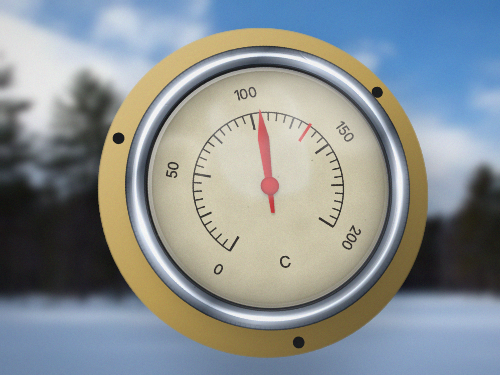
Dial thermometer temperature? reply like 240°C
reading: 105°C
